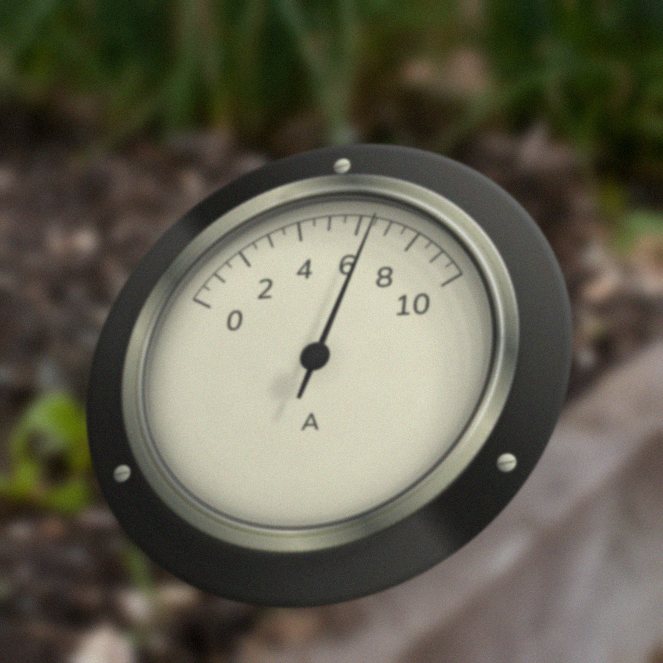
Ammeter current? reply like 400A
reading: 6.5A
